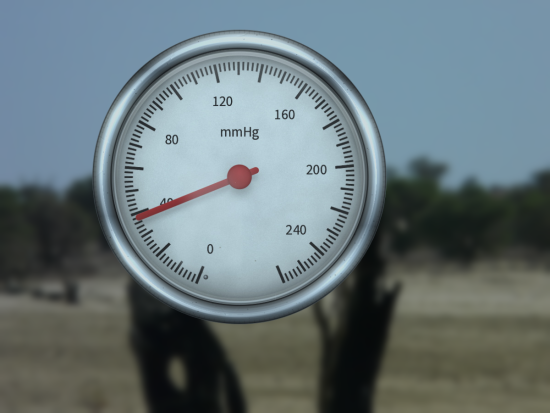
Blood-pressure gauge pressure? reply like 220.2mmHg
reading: 38mmHg
